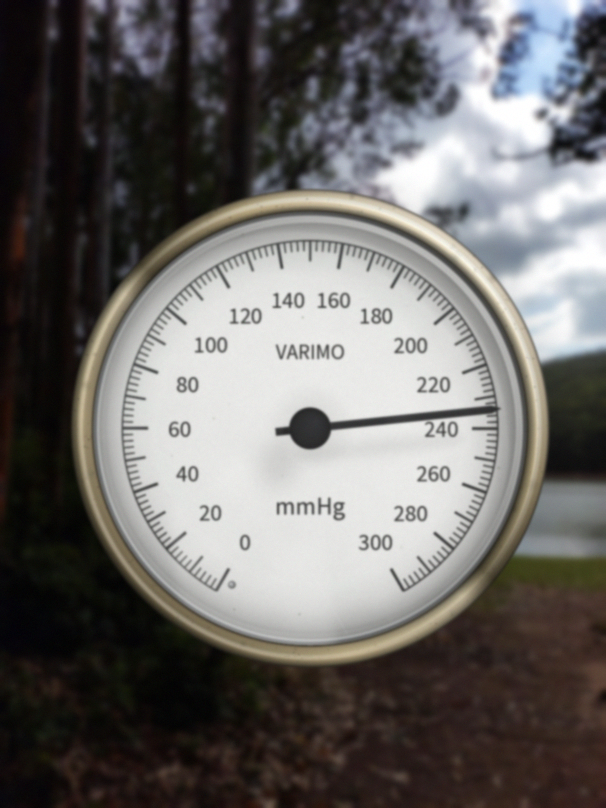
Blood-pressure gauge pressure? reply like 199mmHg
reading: 234mmHg
